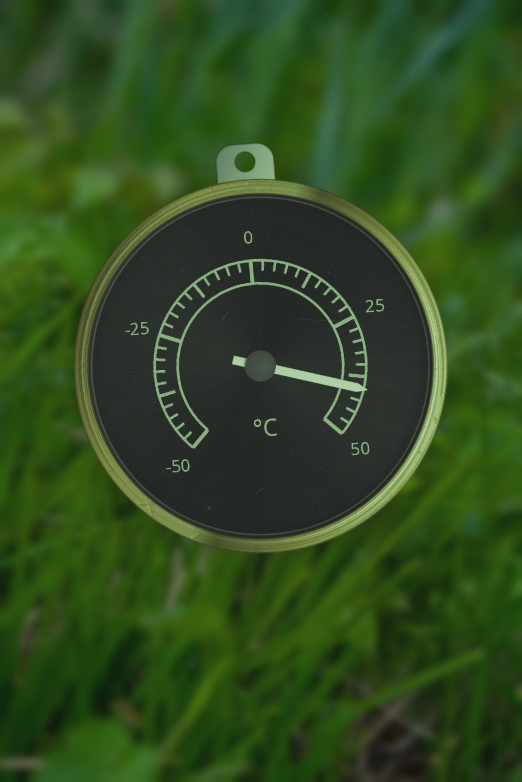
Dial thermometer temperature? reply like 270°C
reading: 40°C
